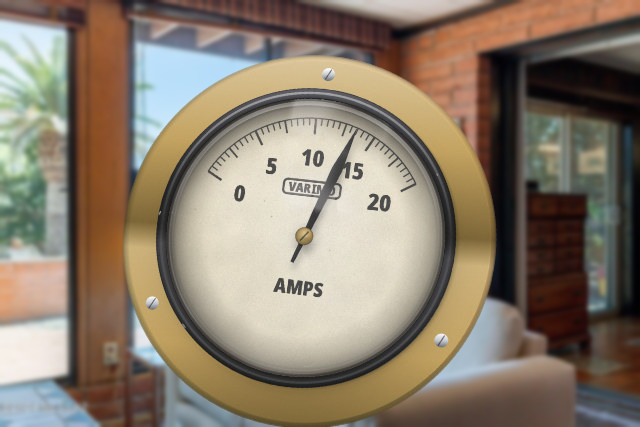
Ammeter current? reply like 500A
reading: 13.5A
